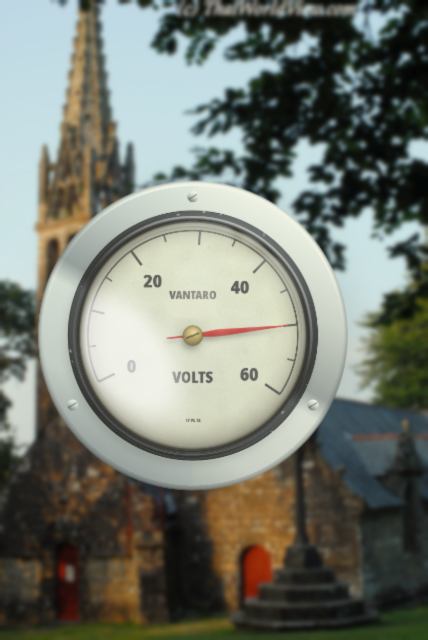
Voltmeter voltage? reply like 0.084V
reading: 50V
